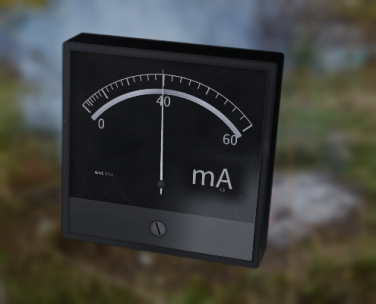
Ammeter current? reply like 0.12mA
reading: 40mA
